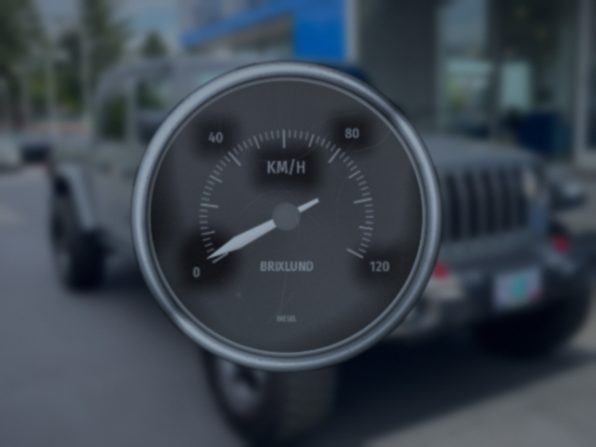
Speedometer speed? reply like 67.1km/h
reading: 2km/h
